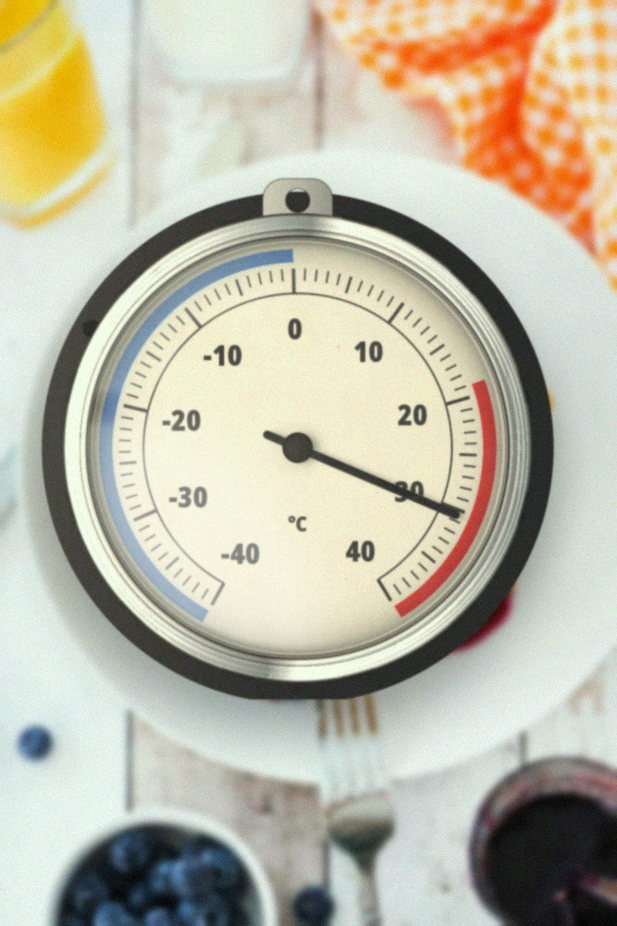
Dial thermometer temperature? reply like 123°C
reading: 30.5°C
